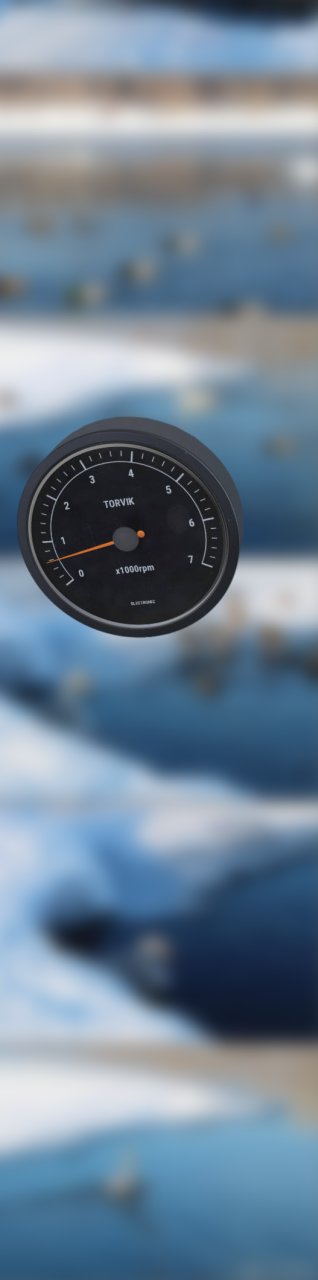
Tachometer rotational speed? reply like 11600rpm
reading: 600rpm
